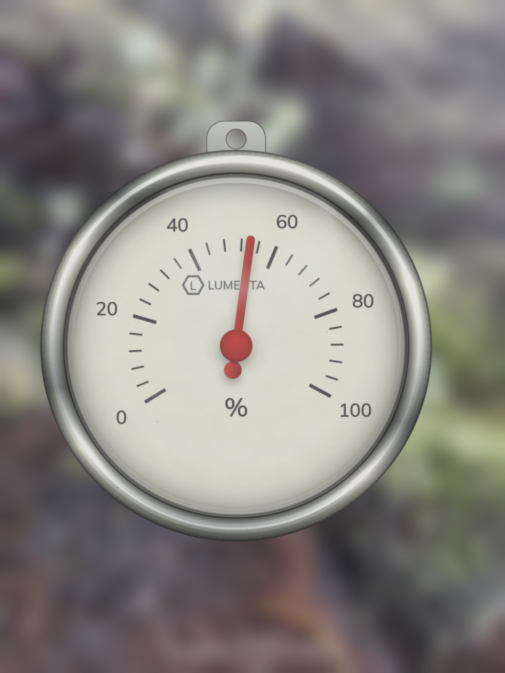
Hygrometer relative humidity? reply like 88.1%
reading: 54%
